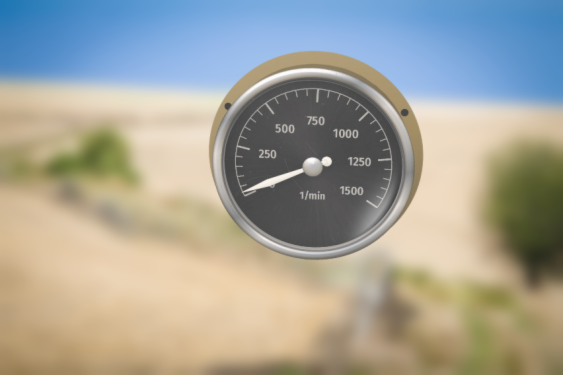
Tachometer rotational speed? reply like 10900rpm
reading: 25rpm
